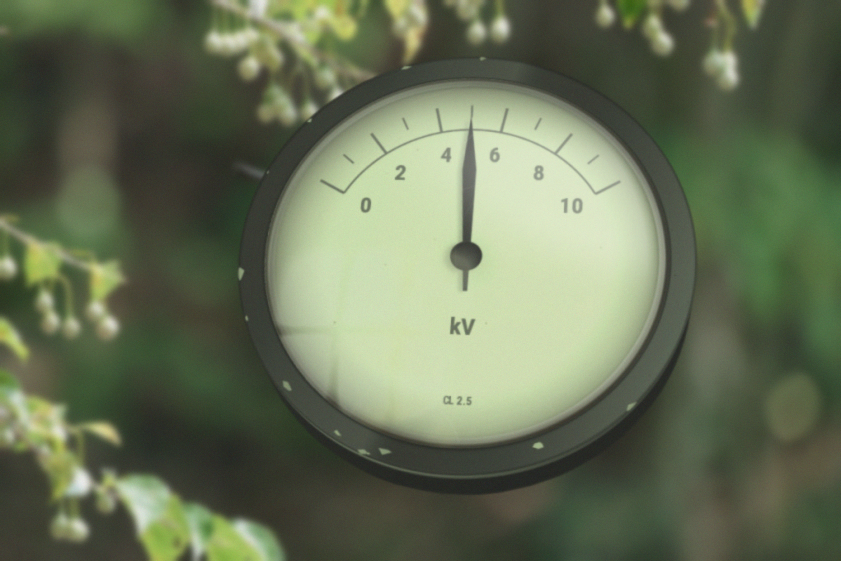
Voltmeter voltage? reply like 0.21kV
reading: 5kV
